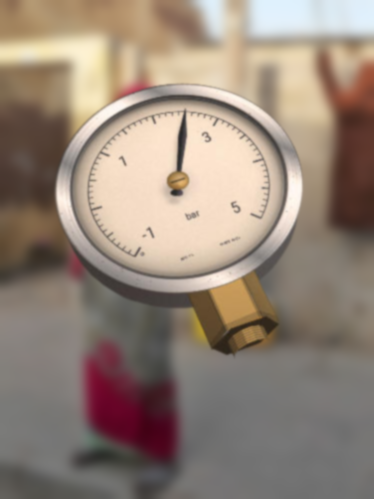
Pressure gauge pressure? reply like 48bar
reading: 2.5bar
